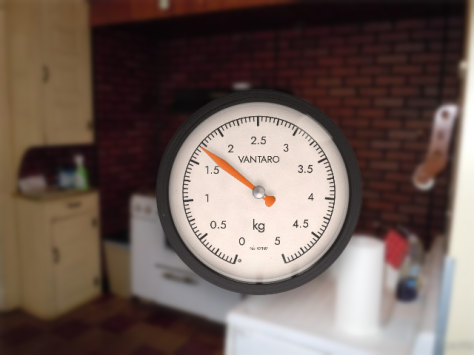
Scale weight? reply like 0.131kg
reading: 1.7kg
